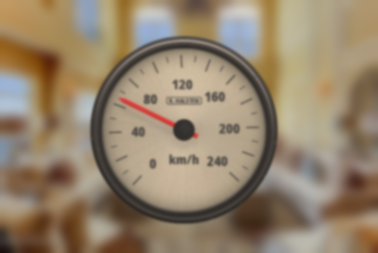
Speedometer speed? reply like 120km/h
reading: 65km/h
